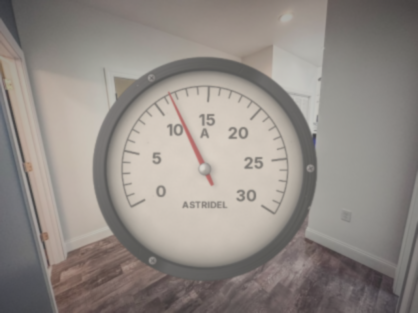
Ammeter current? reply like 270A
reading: 11.5A
